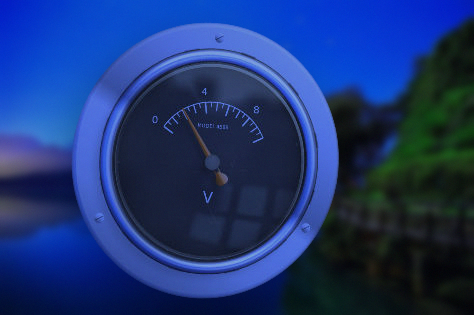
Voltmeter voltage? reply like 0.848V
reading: 2V
